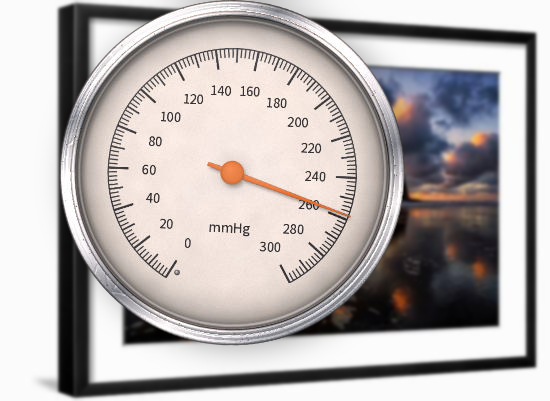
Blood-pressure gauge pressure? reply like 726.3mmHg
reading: 258mmHg
